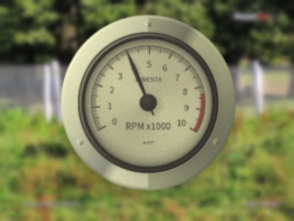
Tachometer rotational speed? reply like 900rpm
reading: 4000rpm
